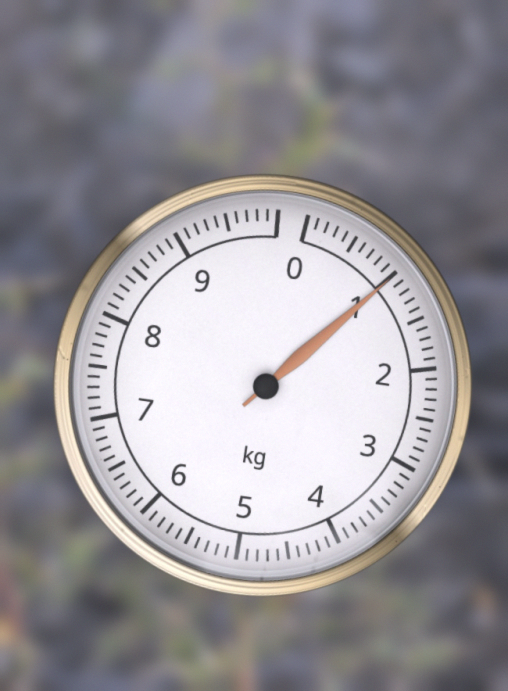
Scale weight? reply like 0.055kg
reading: 1kg
